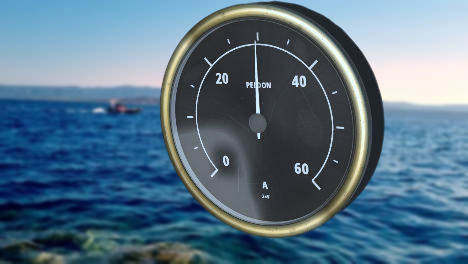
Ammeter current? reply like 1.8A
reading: 30A
